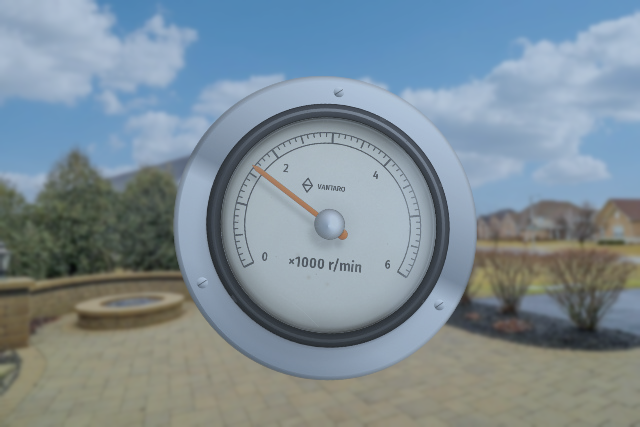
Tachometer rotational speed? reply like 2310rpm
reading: 1600rpm
